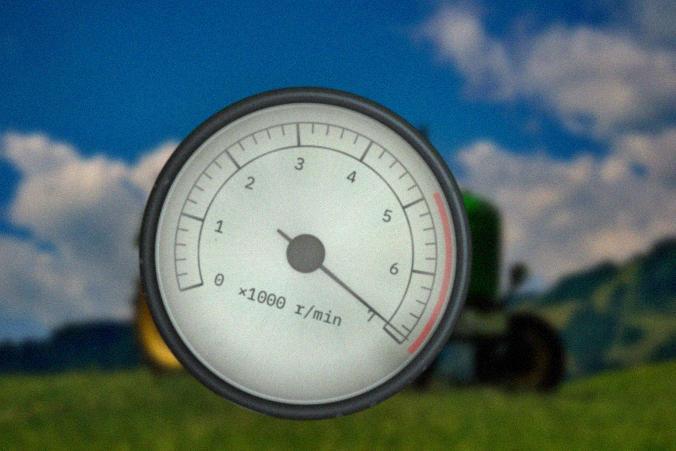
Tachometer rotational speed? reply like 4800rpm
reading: 6900rpm
